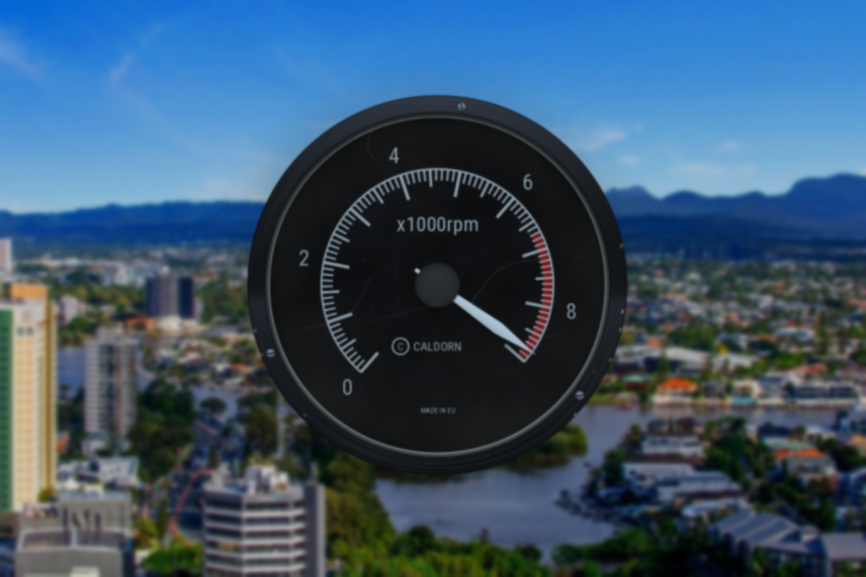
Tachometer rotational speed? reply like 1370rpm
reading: 8800rpm
